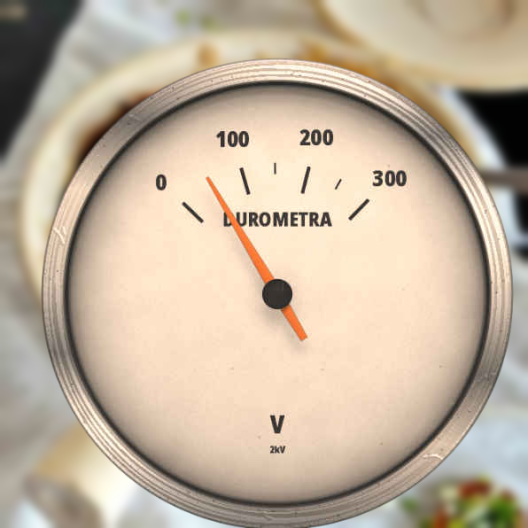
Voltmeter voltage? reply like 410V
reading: 50V
